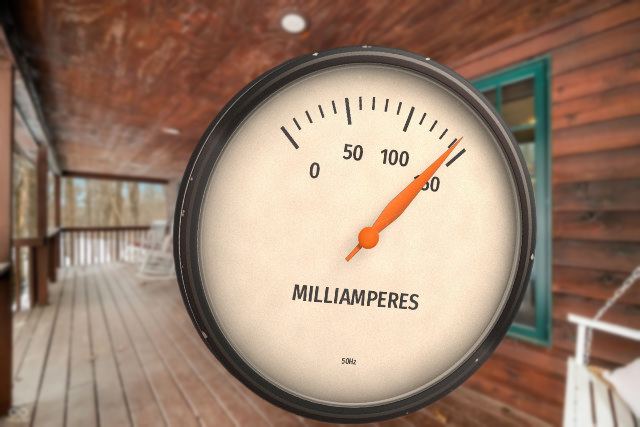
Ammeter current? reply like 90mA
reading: 140mA
